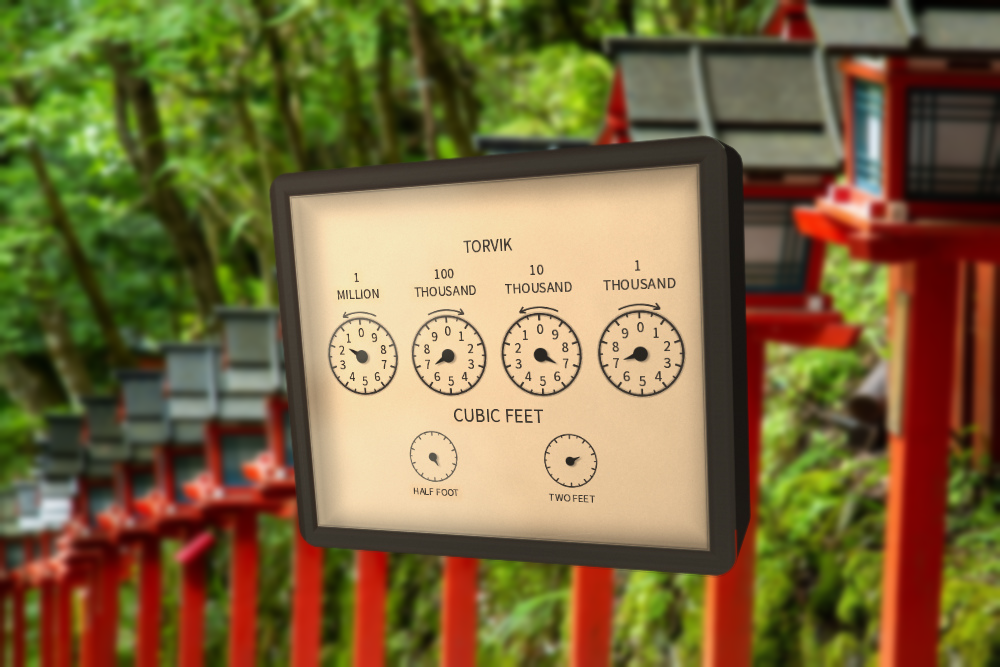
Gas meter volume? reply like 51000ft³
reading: 166700ft³
